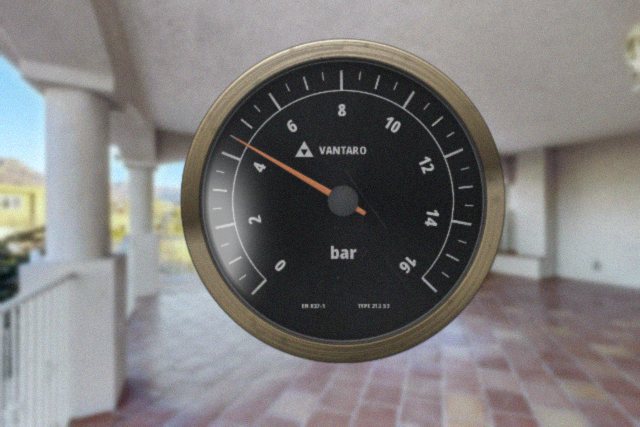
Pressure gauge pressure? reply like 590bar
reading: 4.5bar
